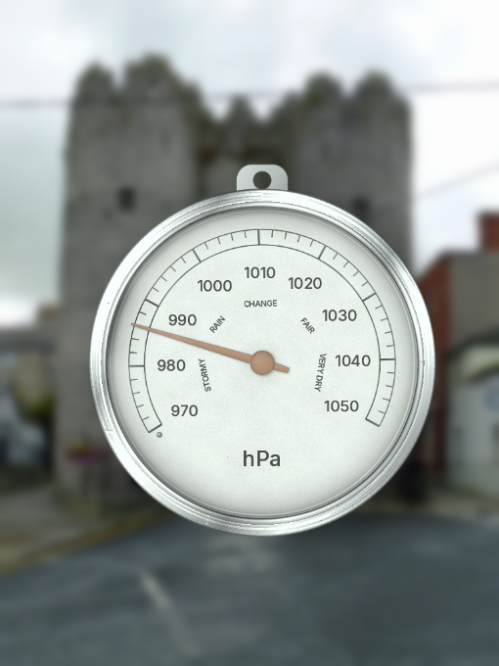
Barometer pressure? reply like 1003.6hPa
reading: 986hPa
